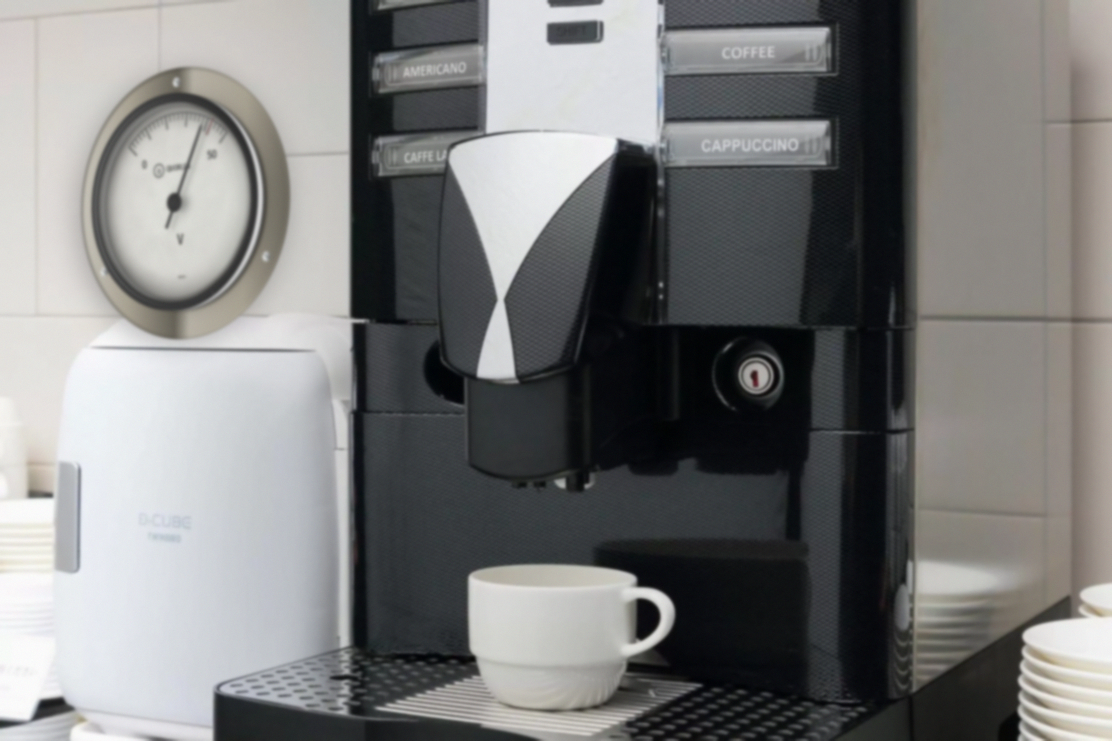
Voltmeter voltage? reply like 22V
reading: 40V
